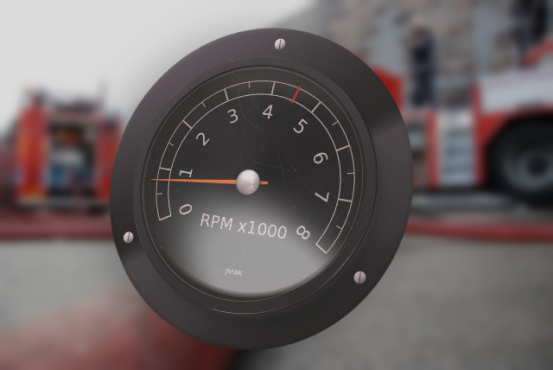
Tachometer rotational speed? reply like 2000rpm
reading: 750rpm
